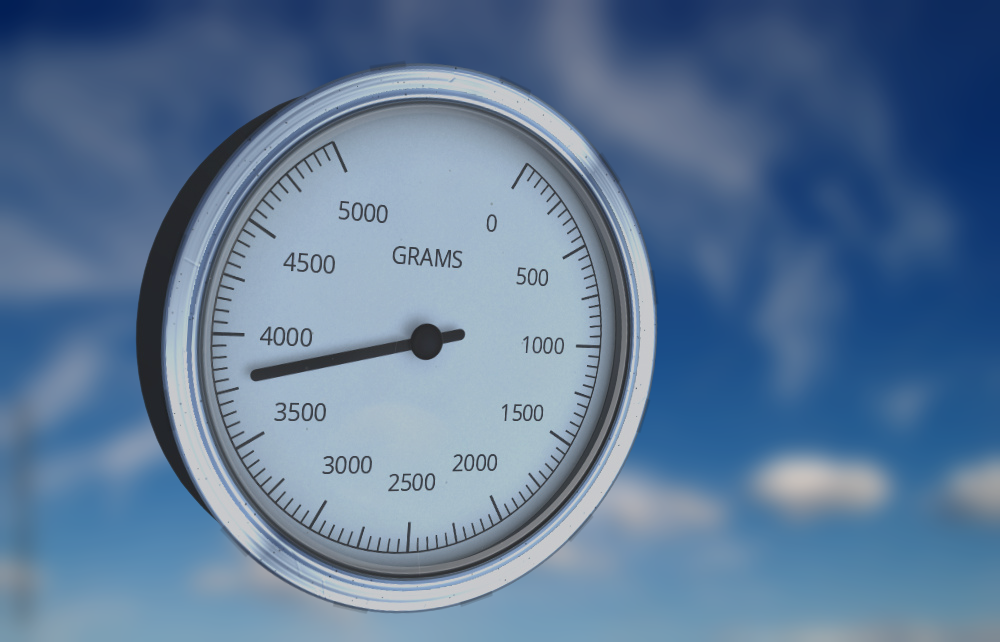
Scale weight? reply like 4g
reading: 3800g
